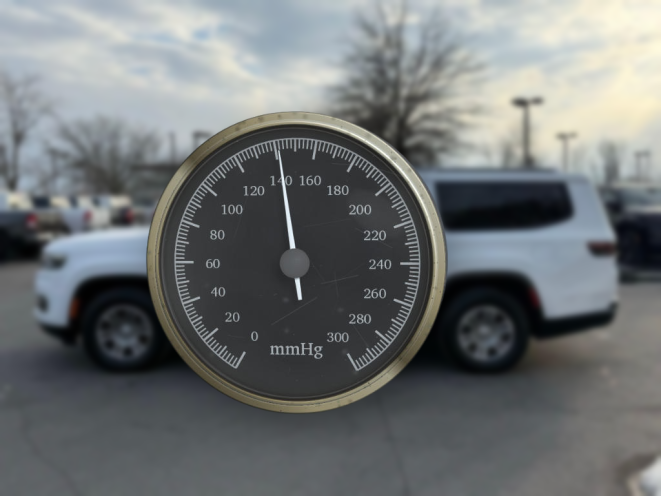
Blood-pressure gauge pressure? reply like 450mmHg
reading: 142mmHg
